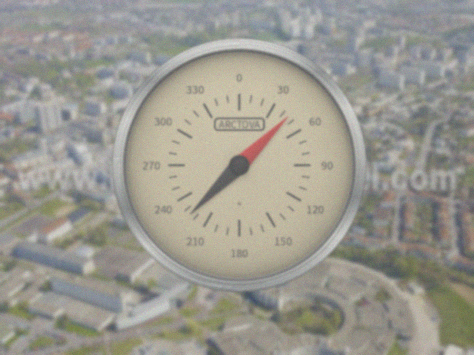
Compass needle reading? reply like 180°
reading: 45°
